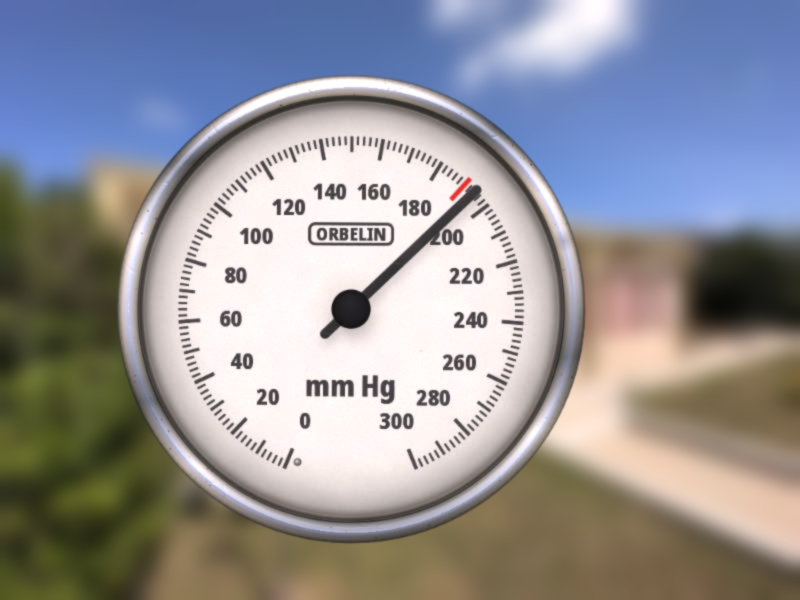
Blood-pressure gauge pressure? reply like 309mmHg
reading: 194mmHg
